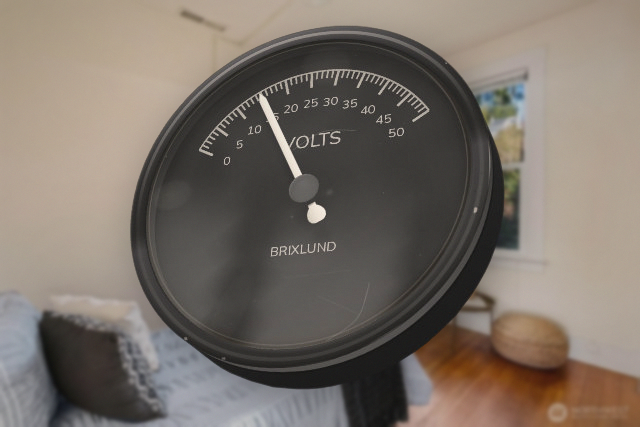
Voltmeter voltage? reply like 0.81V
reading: 15V
